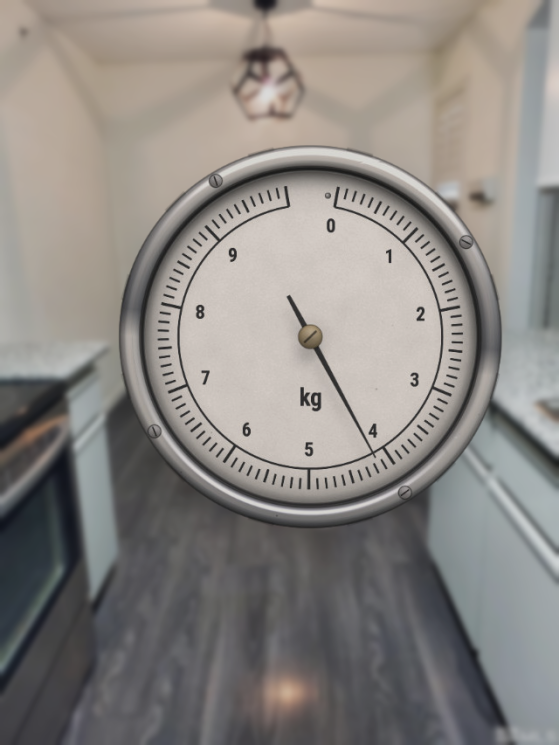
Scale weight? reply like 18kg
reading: 4.15kg
